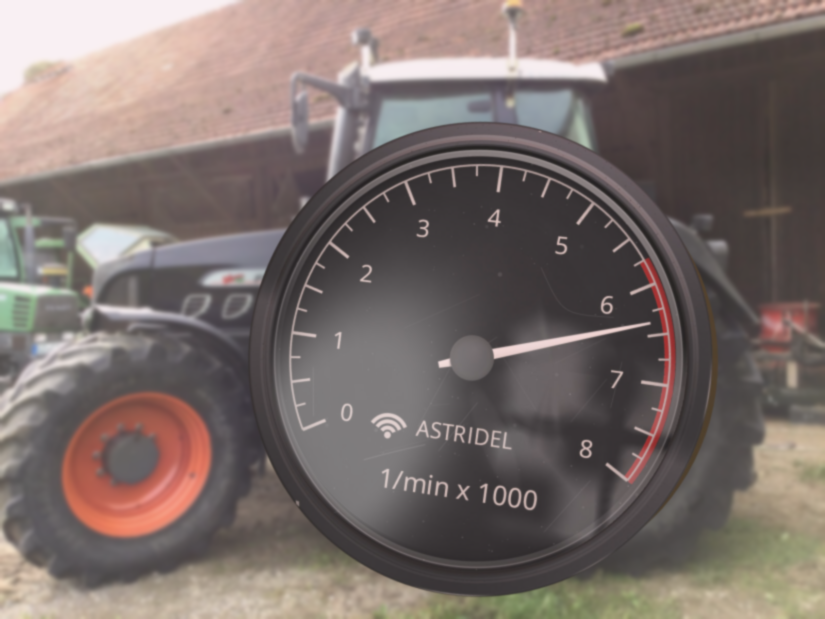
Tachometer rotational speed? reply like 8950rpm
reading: 6375rpm
